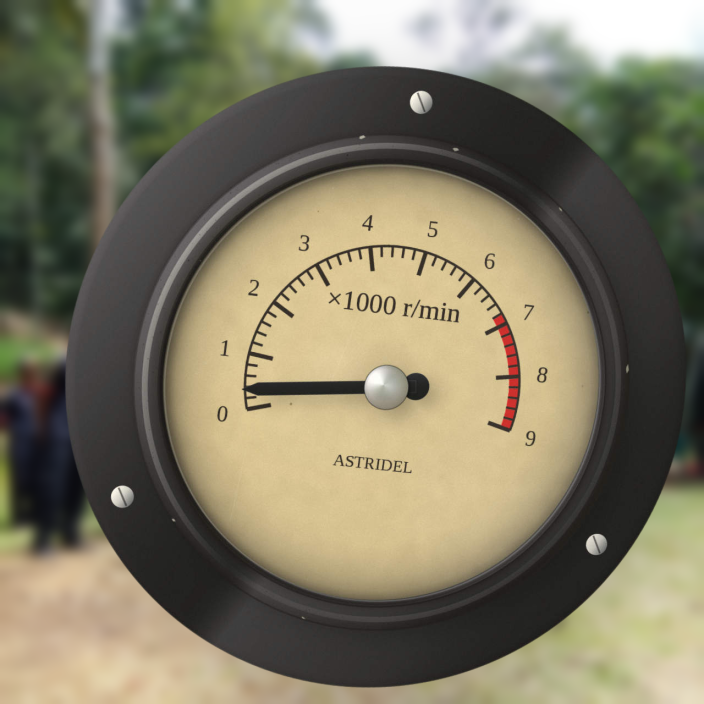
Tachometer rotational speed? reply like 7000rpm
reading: 400rpm
